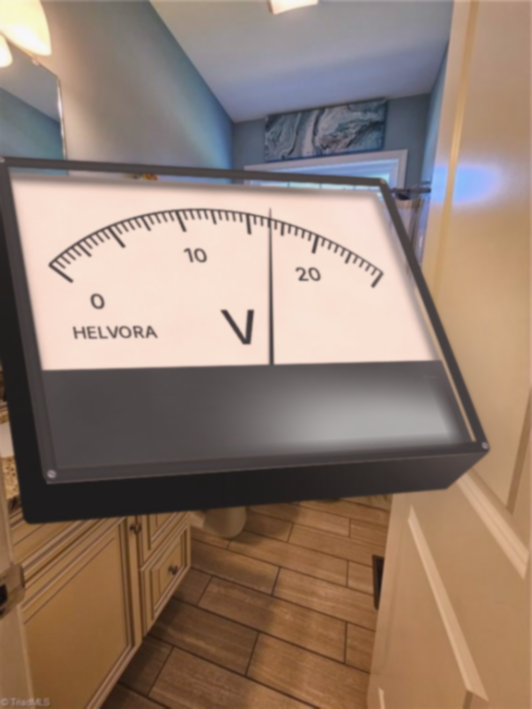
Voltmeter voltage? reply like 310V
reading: 16.5V
